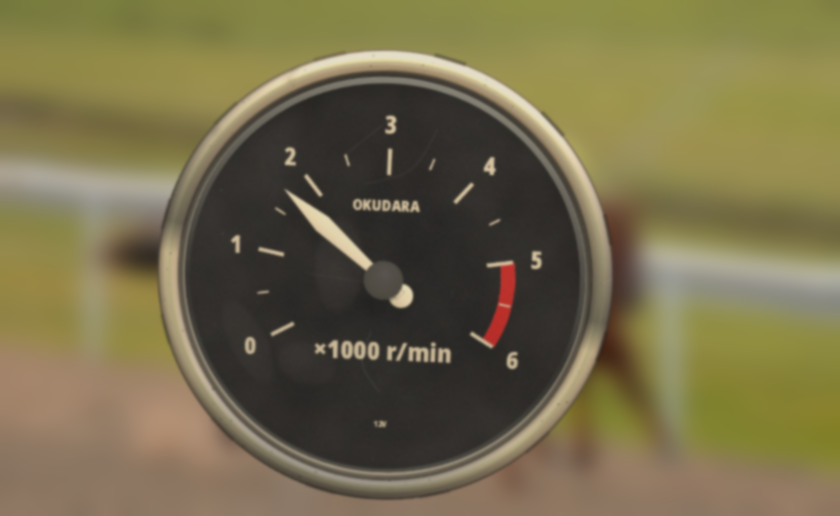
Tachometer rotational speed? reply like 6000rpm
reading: 1750rpm
